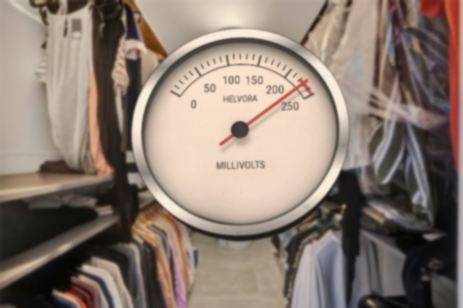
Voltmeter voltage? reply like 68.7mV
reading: 230mV
